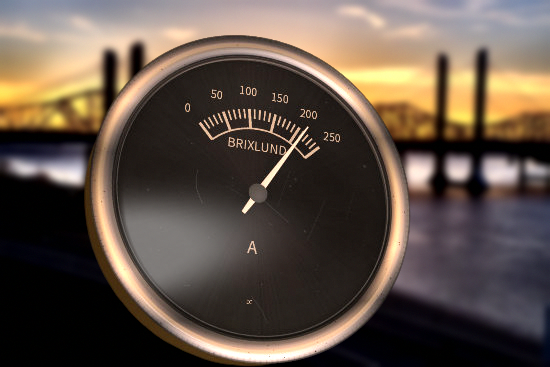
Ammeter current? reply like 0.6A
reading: 210A
